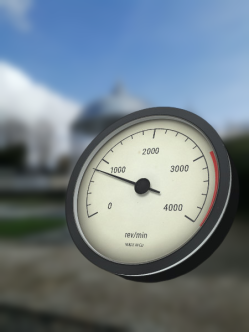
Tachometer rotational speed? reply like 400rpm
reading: 800rpm
